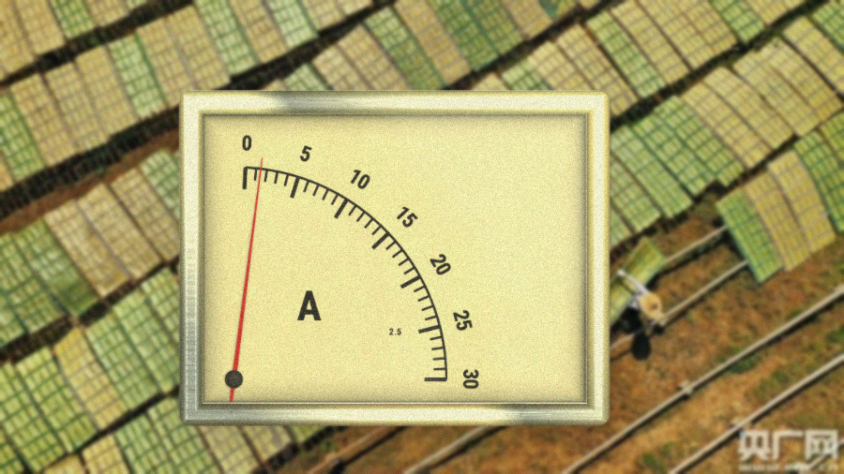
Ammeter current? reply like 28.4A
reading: 1.5A
